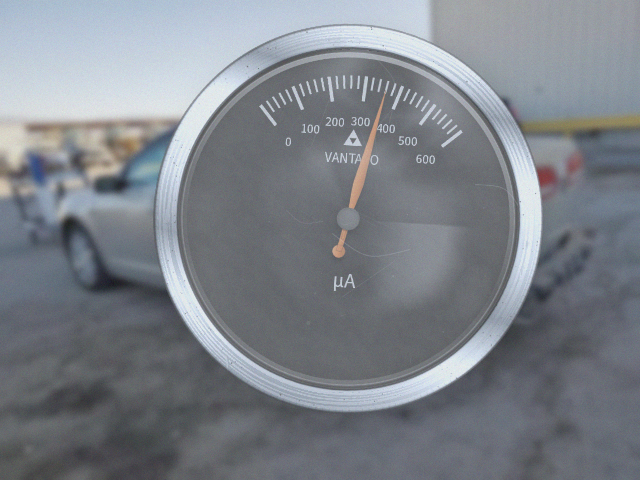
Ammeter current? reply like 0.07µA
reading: 360µA
